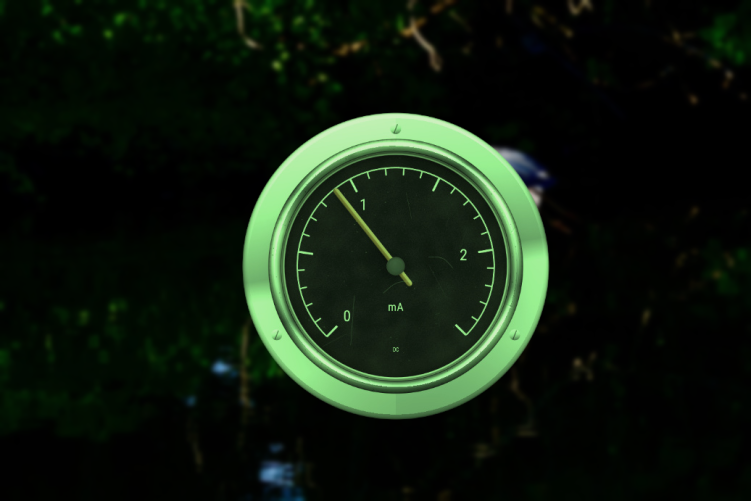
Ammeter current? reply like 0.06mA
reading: 0.9mA
